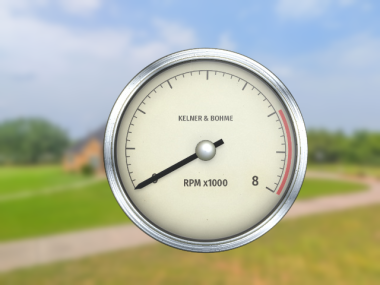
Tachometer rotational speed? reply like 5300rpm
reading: 0rpm
